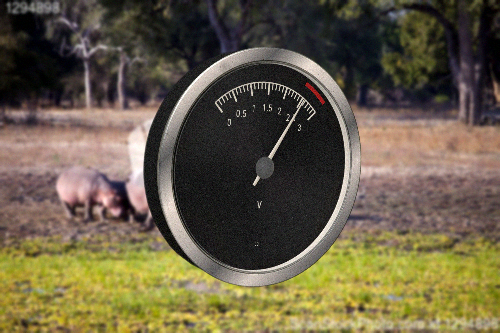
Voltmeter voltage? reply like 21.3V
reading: 2.5V
